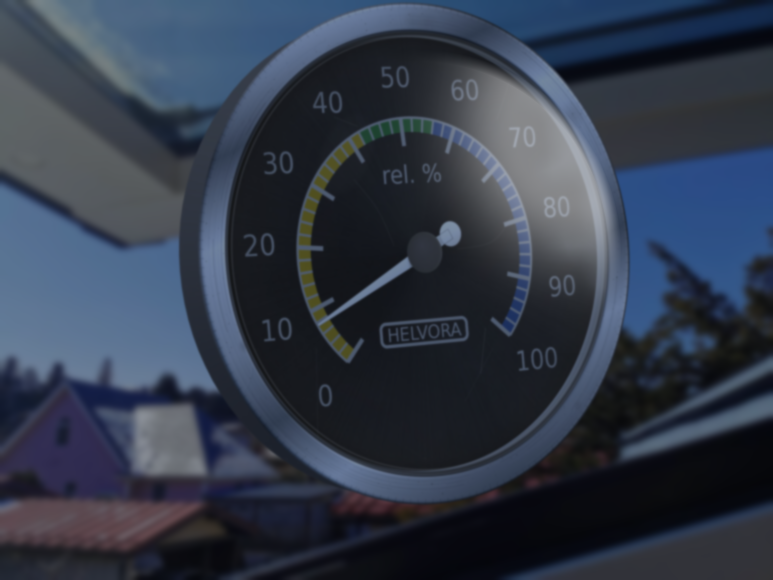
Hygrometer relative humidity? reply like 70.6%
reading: 8%
